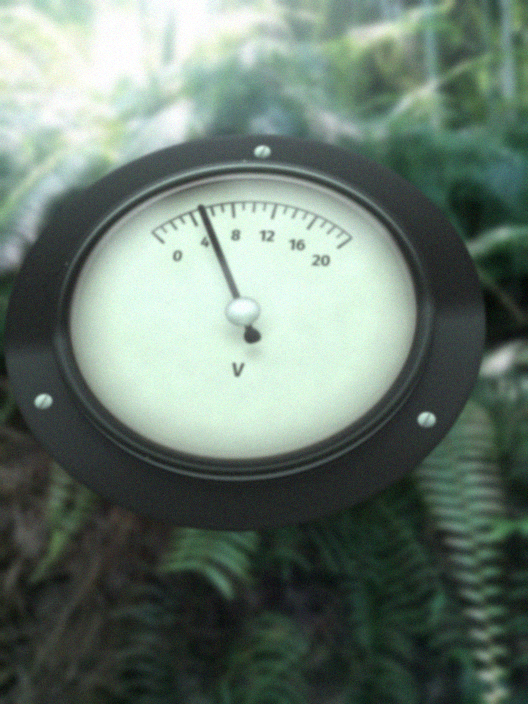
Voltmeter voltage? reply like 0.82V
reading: 5V
